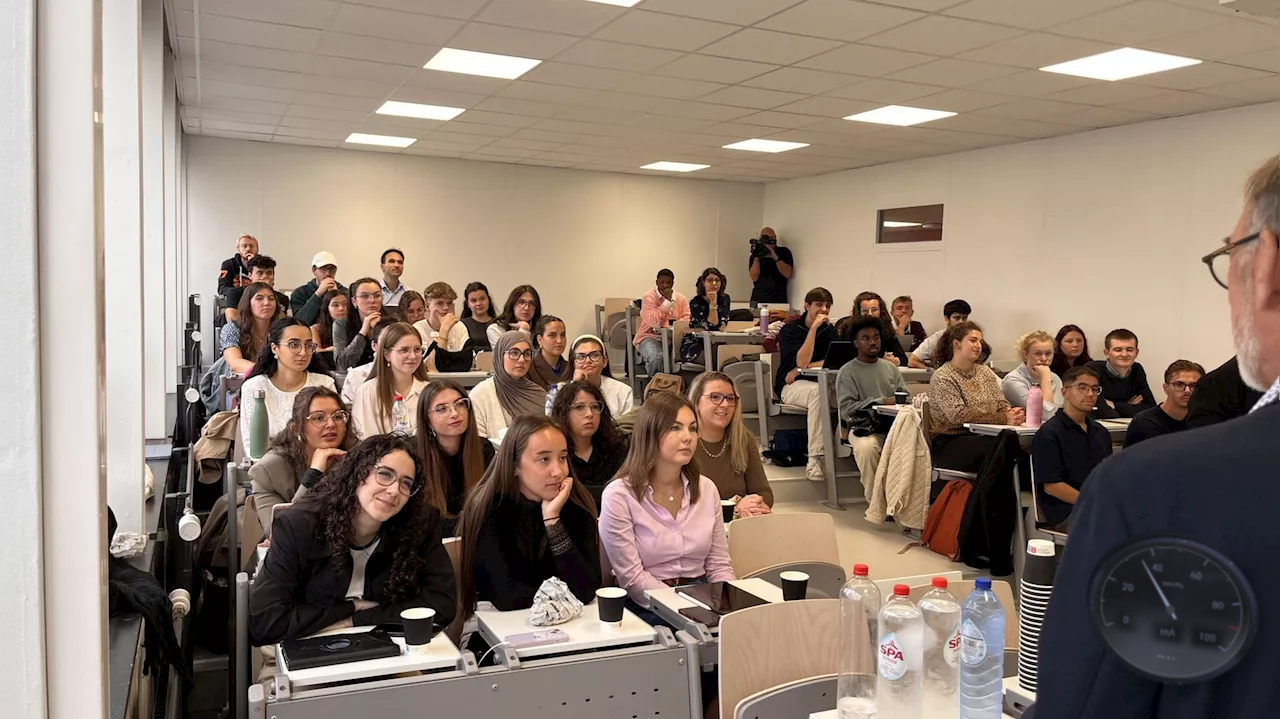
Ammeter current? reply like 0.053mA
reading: 35mA
